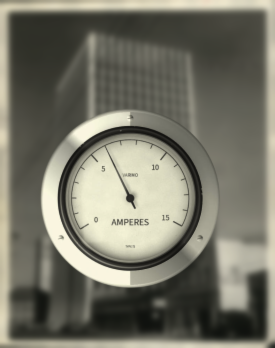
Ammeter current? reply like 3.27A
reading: 6A
